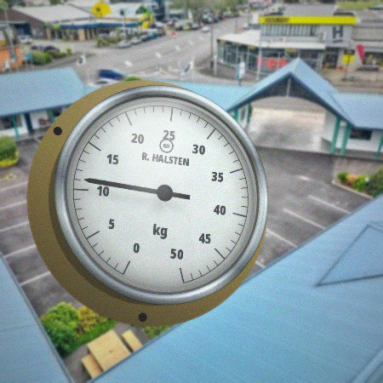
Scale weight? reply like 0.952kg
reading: 11kg
